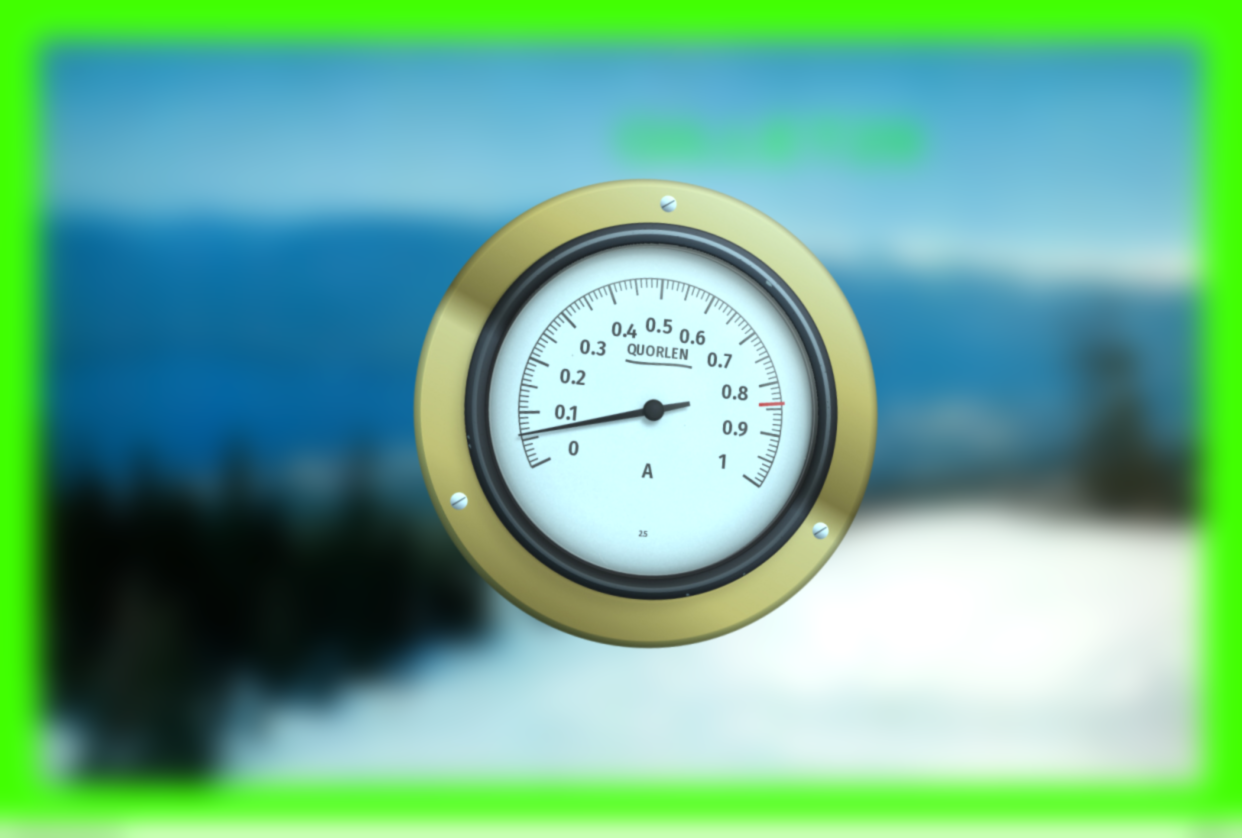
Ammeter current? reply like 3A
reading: 0.06A
